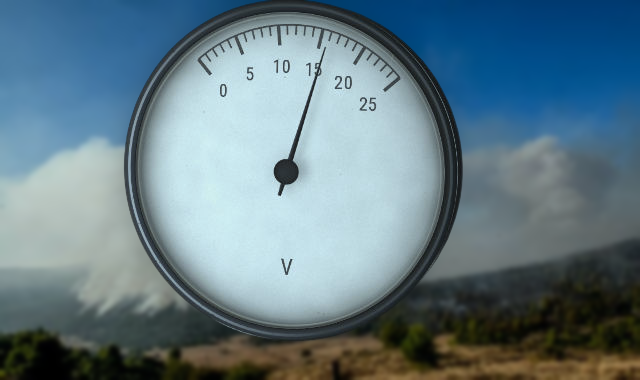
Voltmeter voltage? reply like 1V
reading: 16V
